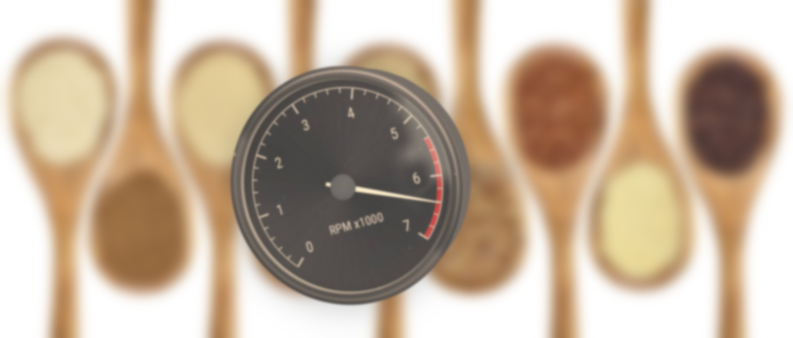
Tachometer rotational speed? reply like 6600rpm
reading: 6400rpm
